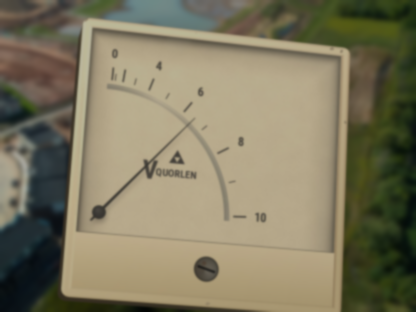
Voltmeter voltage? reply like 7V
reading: 6.5V
